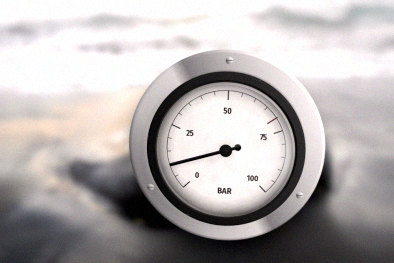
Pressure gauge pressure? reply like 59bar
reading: 10bar
